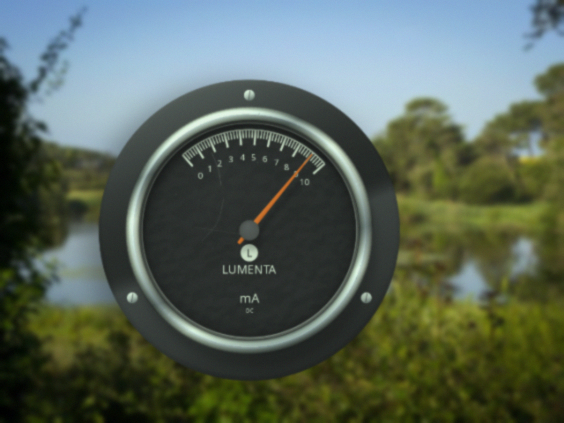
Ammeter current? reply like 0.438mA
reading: 9mA
